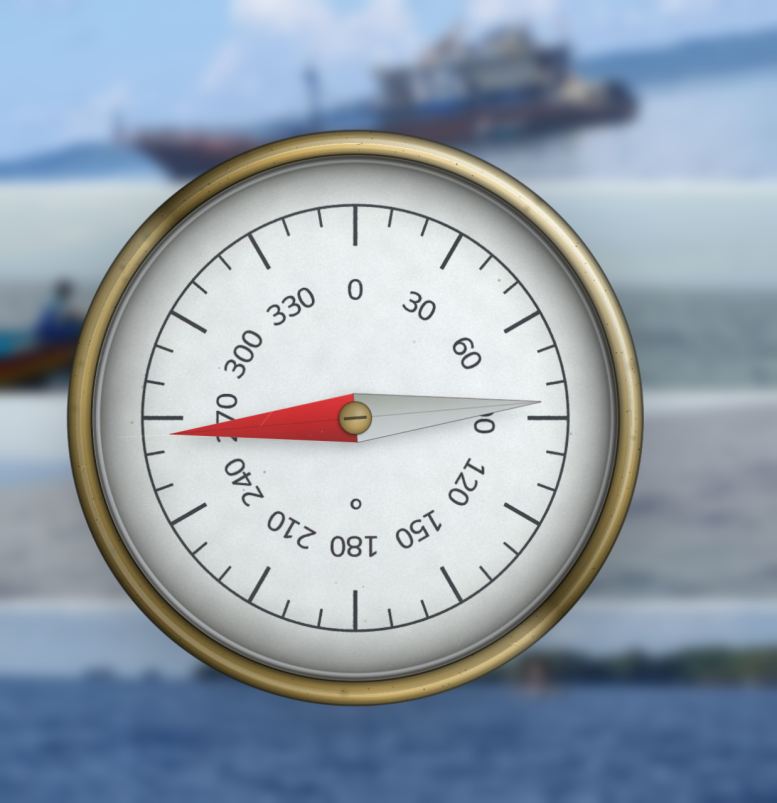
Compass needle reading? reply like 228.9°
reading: 265°
